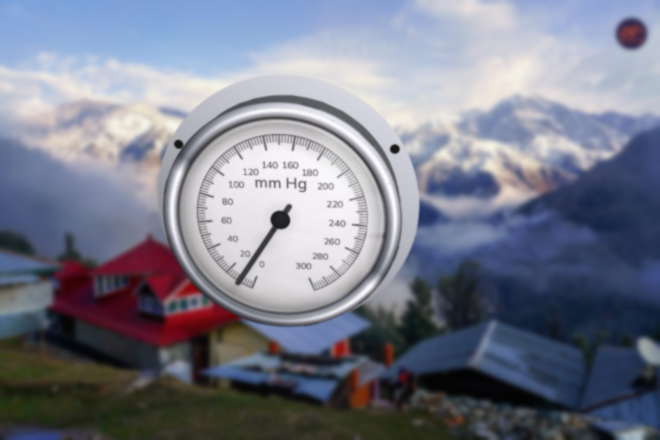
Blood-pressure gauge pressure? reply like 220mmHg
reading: 10mmHg
